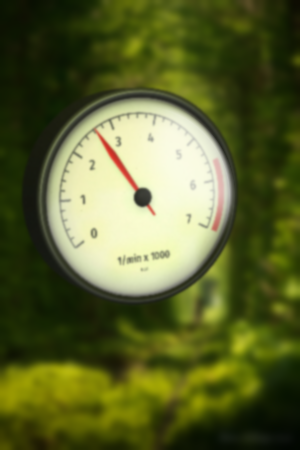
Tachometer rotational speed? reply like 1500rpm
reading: 2600rpm
